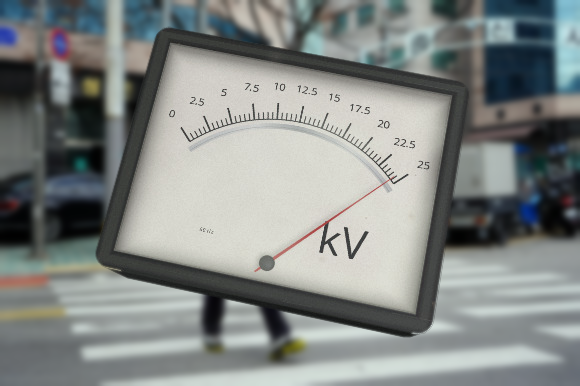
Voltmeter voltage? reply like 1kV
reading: 24.5kV
